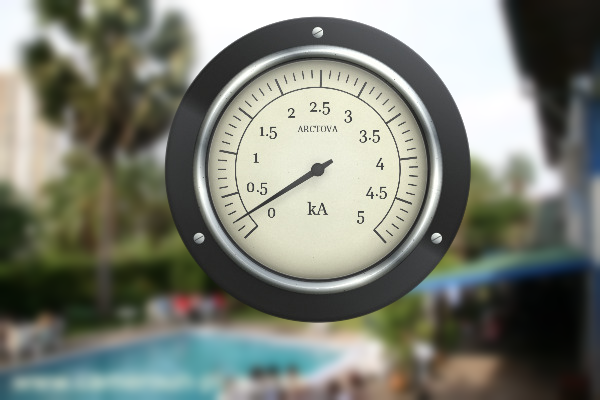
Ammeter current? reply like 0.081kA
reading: 0.2kA
